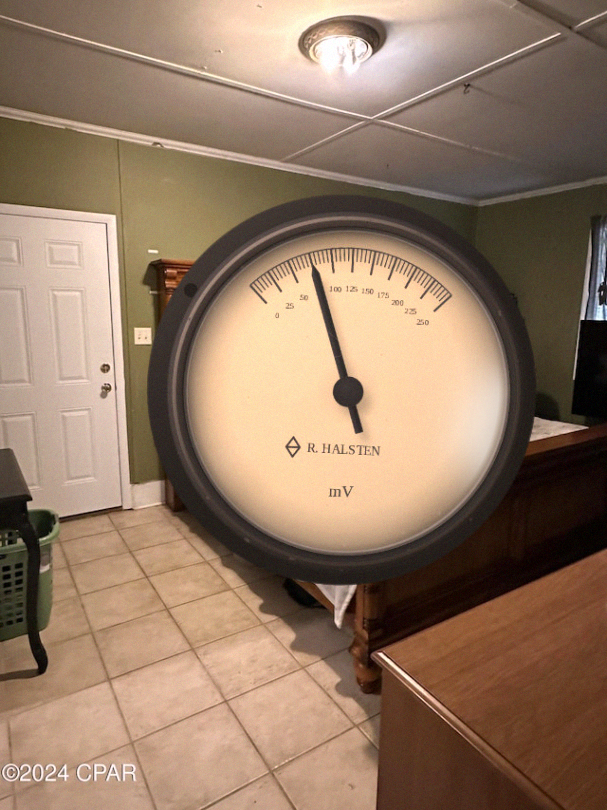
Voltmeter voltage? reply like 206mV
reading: 75mV
